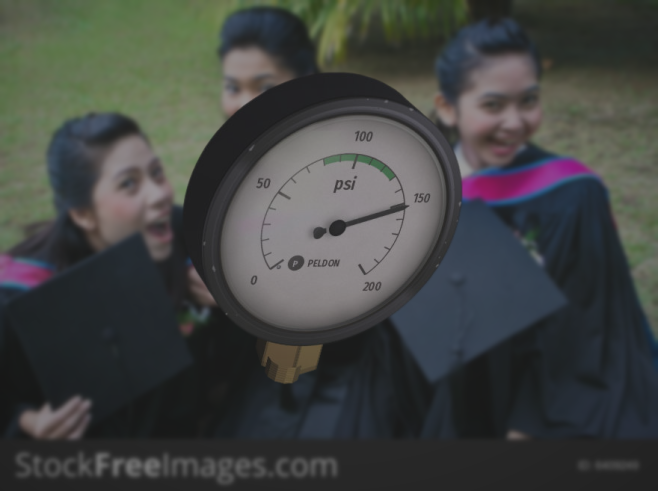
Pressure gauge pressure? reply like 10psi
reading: 150psi
